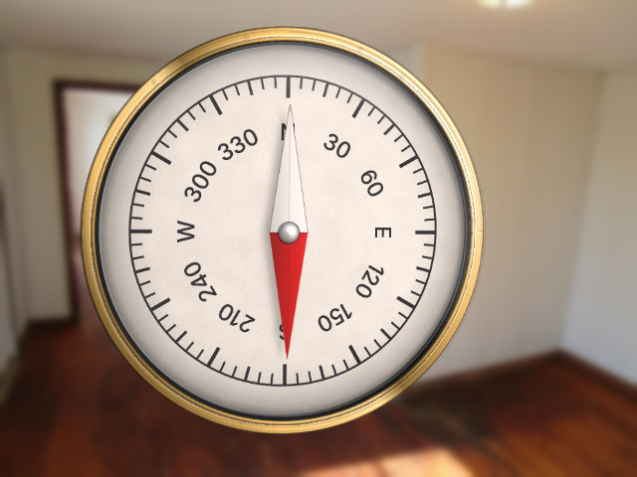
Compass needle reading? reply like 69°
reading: 180°
